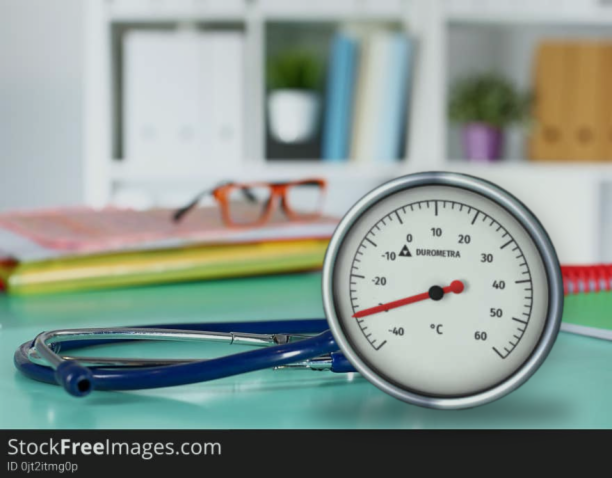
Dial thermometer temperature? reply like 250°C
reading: -30°C
